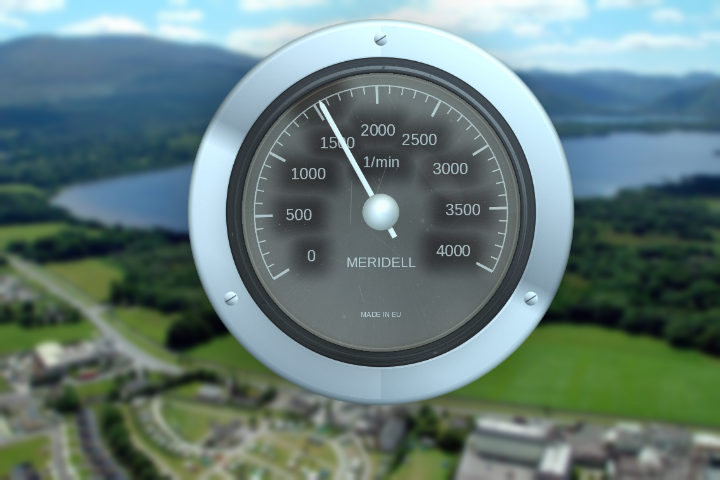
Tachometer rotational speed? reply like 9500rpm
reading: 1550rpm
